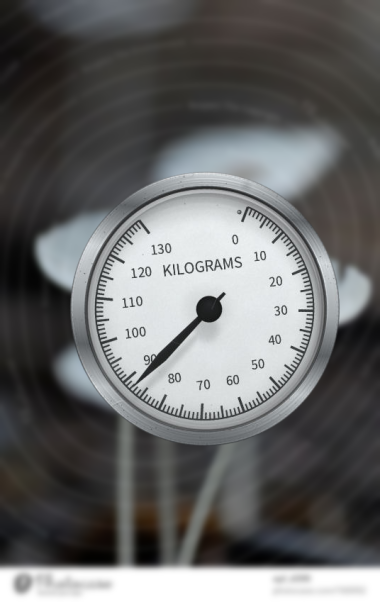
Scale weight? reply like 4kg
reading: 88kg
